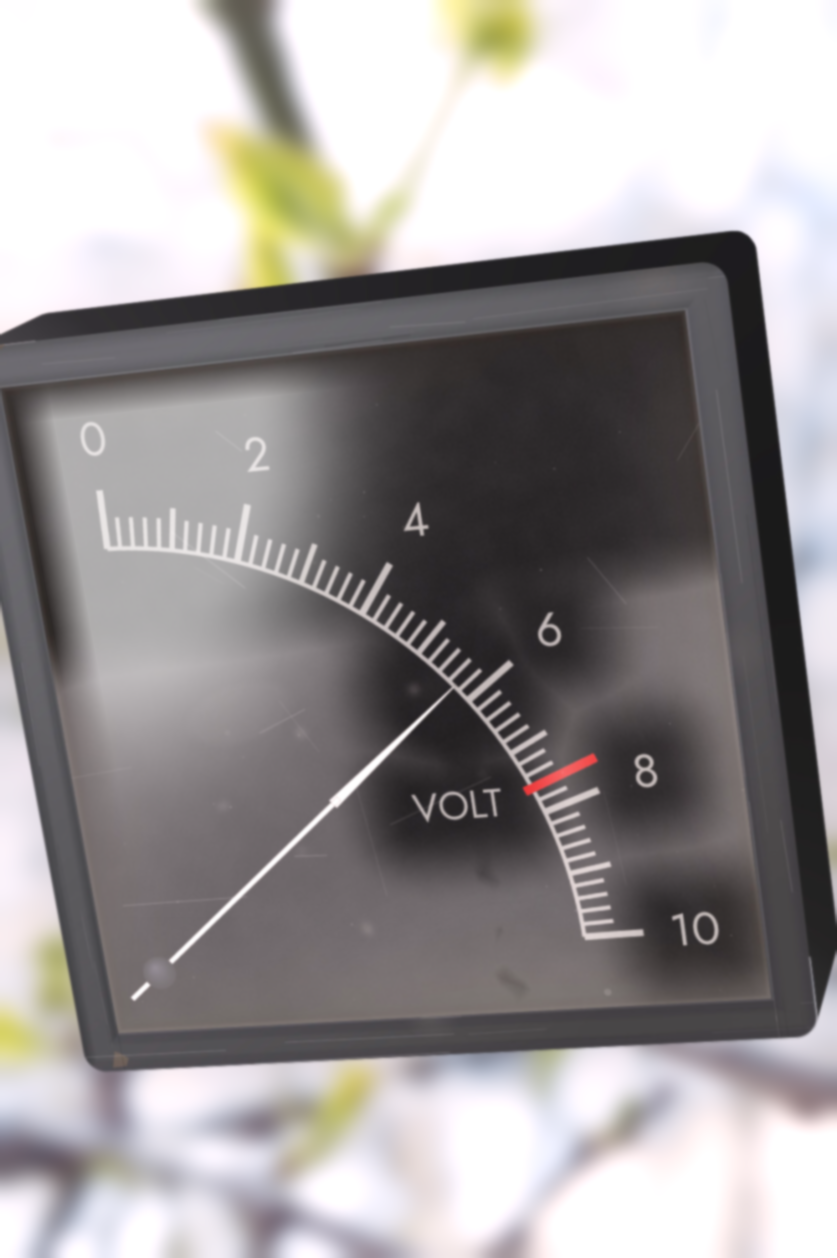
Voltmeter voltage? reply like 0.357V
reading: 5.7V
